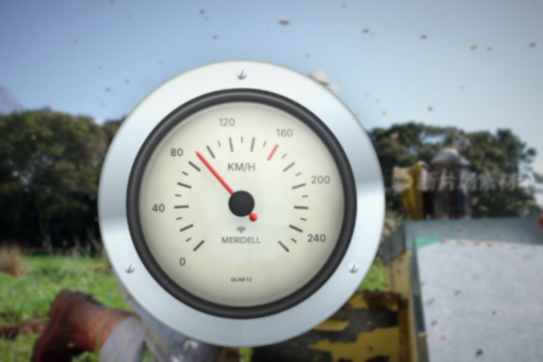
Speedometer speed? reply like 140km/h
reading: 90km/h
